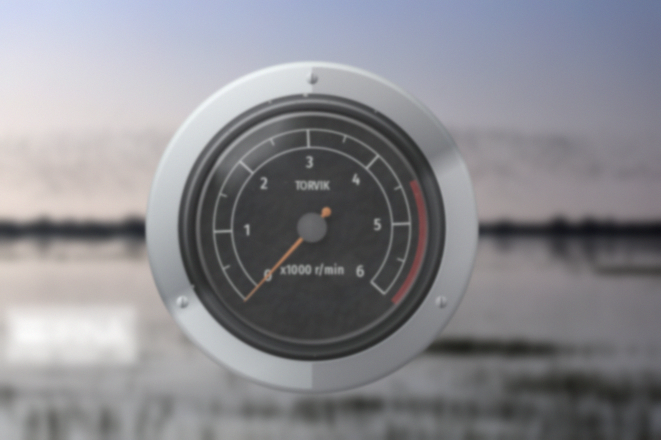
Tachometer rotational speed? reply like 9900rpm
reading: 0rpm
